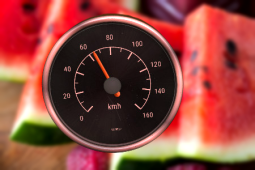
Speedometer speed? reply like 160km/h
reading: 65km/h
